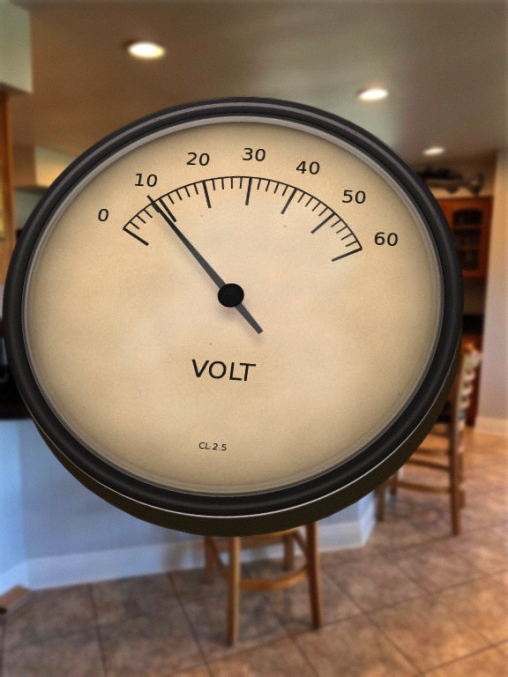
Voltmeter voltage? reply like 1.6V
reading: 8V
